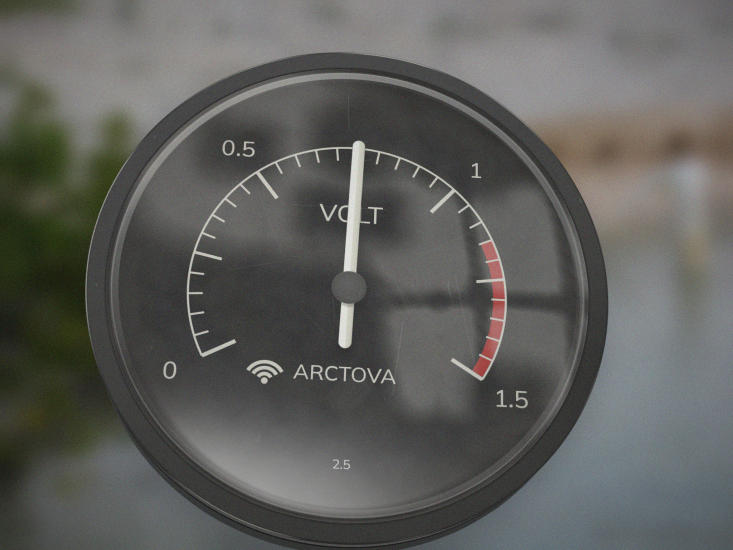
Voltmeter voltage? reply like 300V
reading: 0.75V
